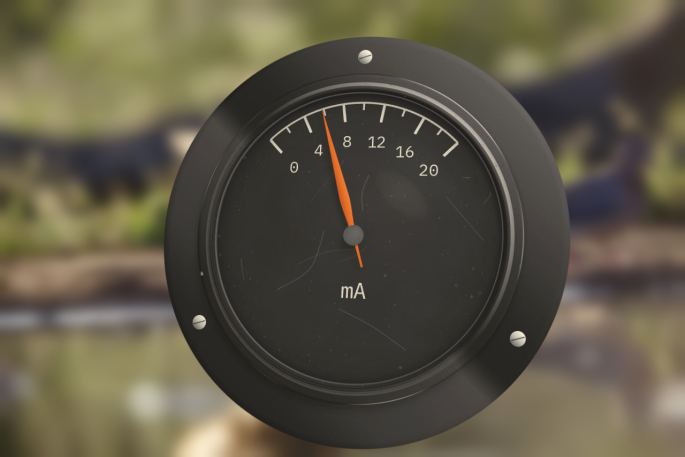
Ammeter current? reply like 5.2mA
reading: 6mA
